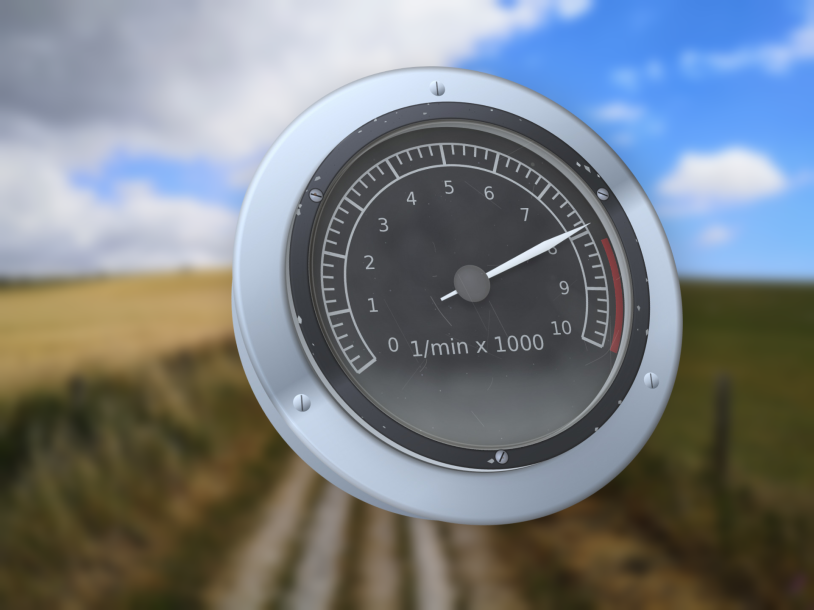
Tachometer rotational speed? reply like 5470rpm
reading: 7900rpm
